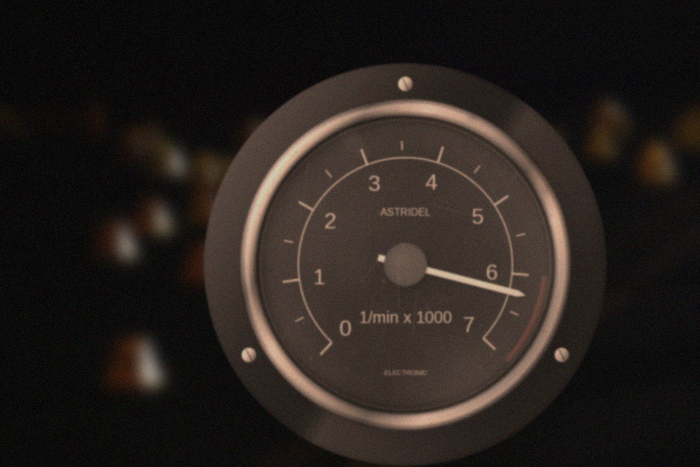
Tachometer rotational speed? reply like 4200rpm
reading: 6250rpm
